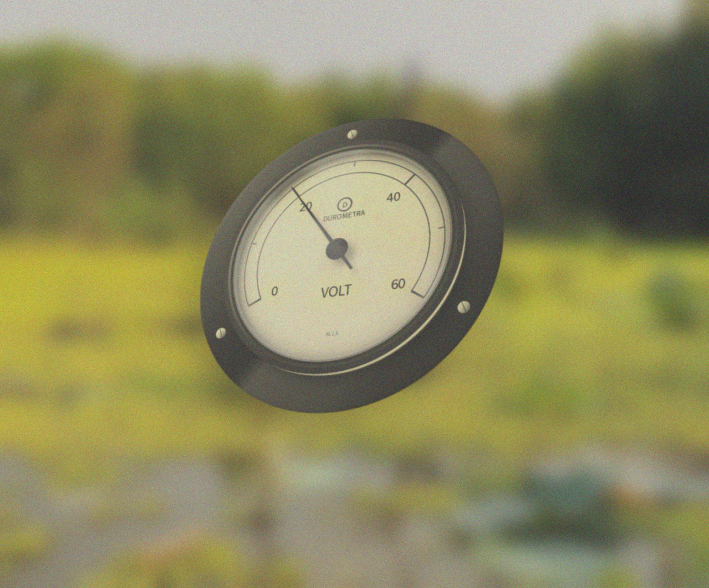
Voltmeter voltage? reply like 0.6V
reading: 20V
